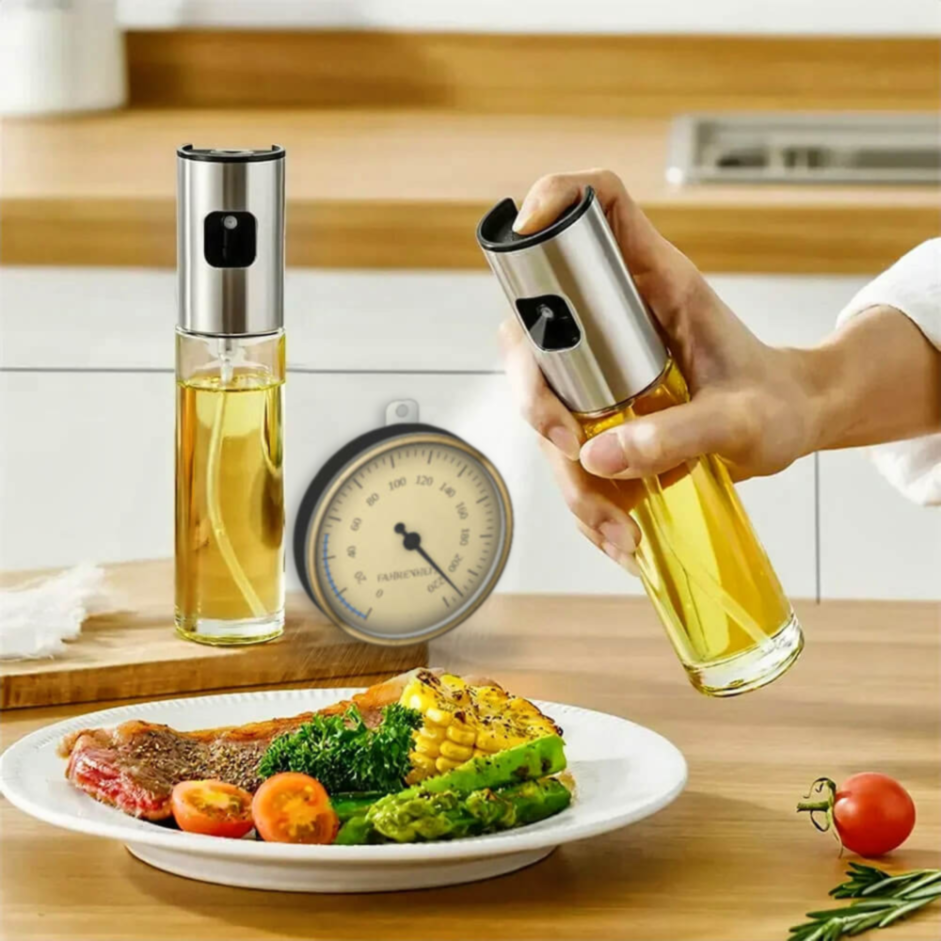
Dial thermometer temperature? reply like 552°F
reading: 212°F
